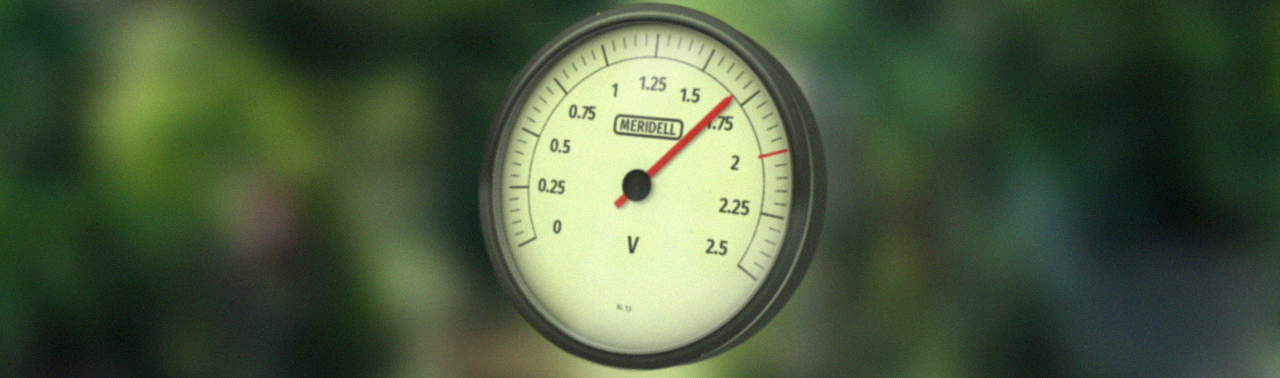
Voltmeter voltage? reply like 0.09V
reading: 1.7V
